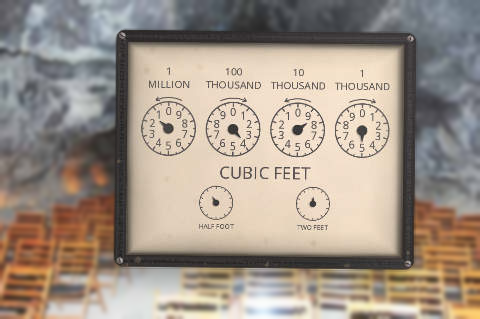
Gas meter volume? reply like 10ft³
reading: 138500ft³
